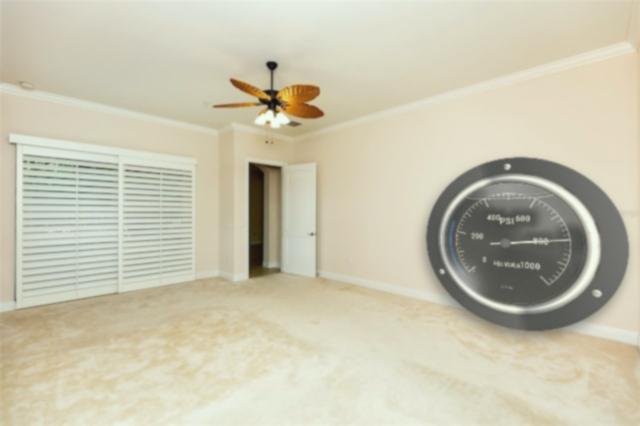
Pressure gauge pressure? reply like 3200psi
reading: 800psi
